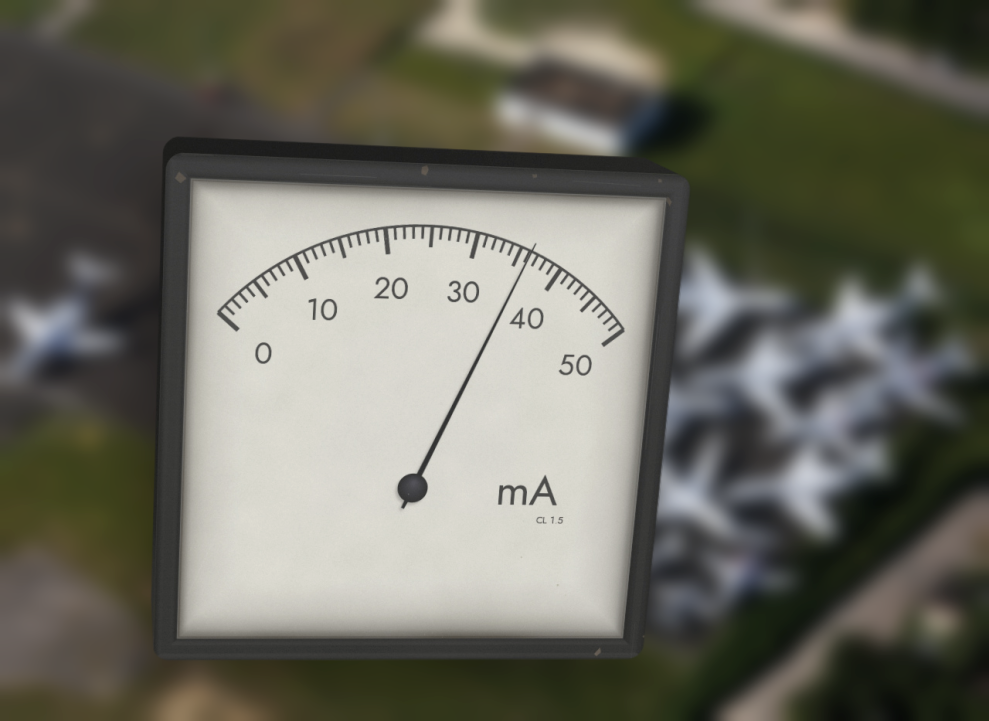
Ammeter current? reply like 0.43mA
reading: 36mA
